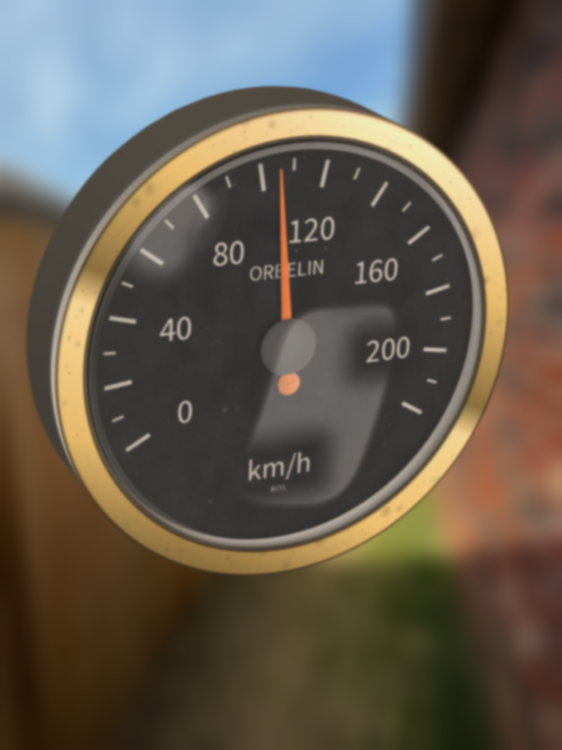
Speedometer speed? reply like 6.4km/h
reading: 105km/h
